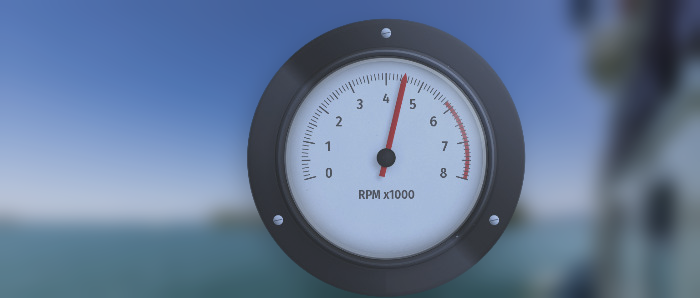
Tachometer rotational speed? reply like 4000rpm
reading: 4500rpm
